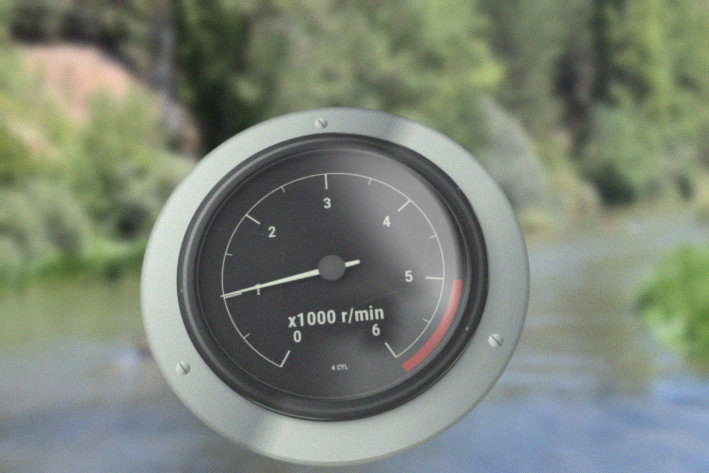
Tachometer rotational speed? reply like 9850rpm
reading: 1000rpm
